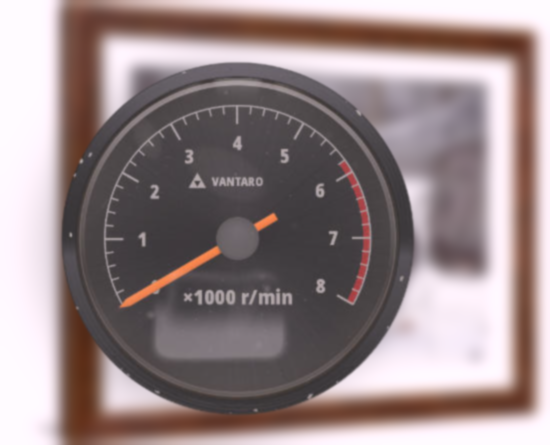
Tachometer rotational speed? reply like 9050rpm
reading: 0rpm
